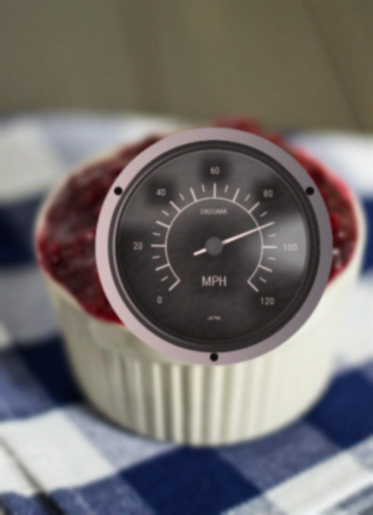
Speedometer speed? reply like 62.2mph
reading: 90mph
